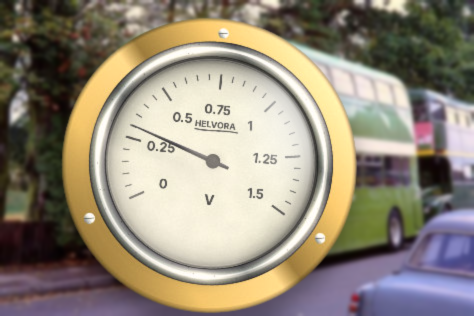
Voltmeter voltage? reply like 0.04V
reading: 0.3V
